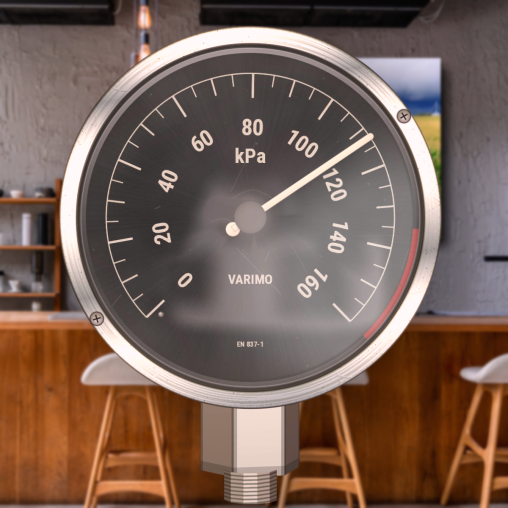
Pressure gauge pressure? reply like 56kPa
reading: 112.5kPa
